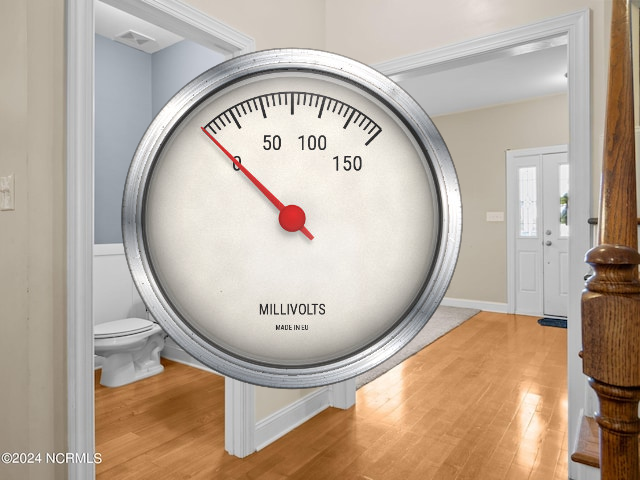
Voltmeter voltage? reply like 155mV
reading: 0mV
